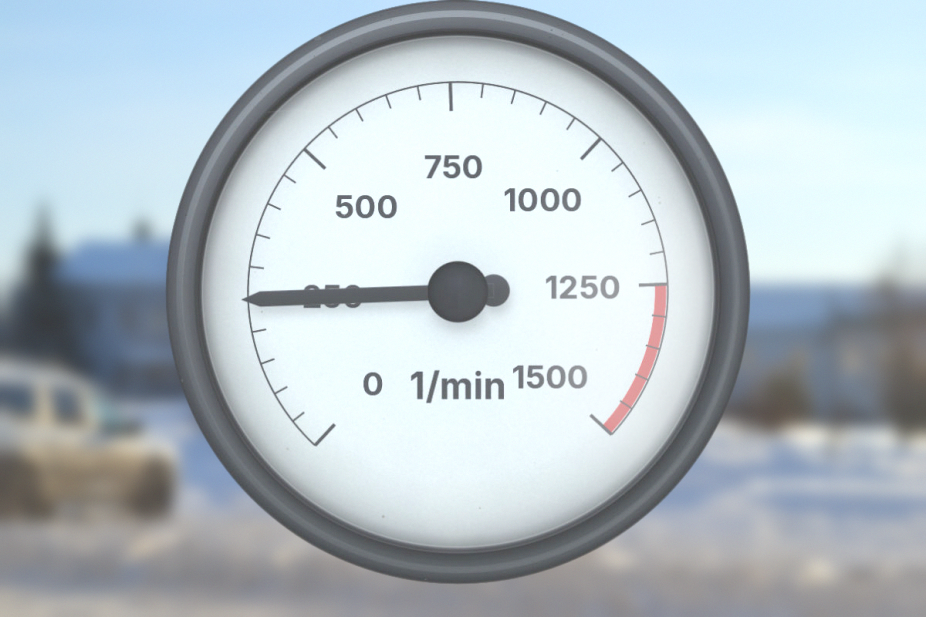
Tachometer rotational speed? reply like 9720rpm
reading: 250rpm
